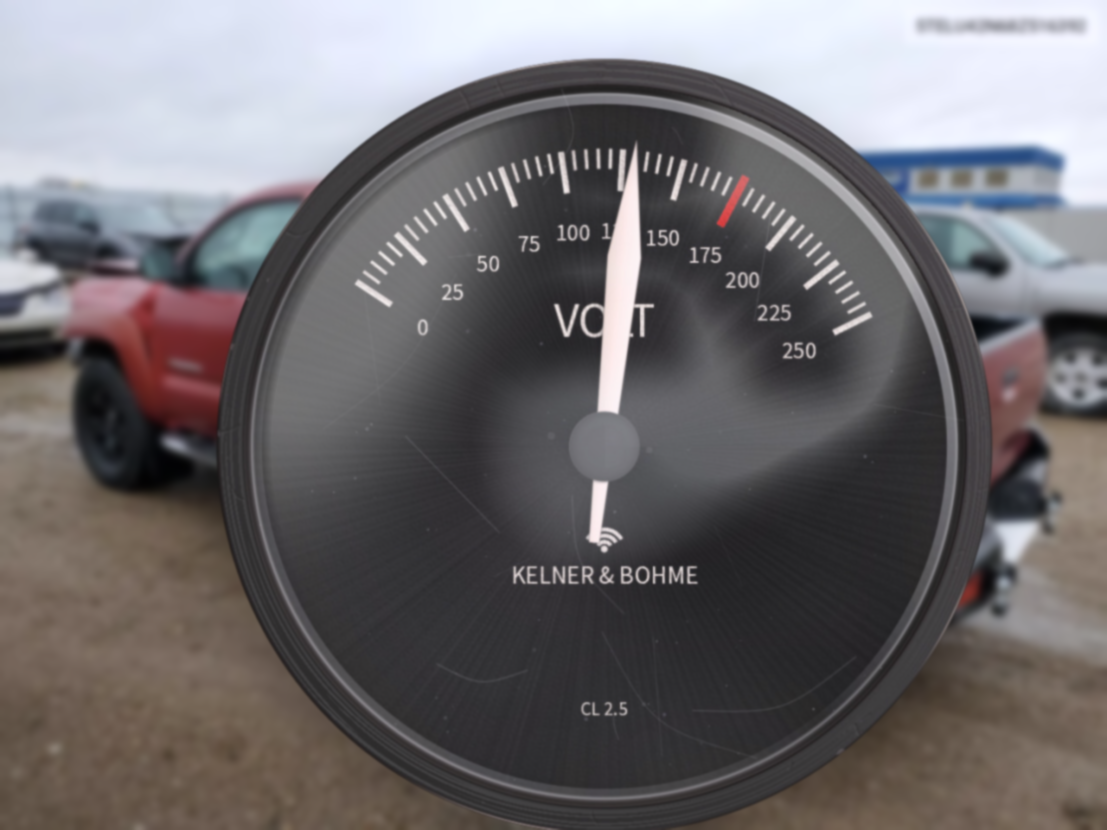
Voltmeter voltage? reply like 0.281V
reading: 130V
